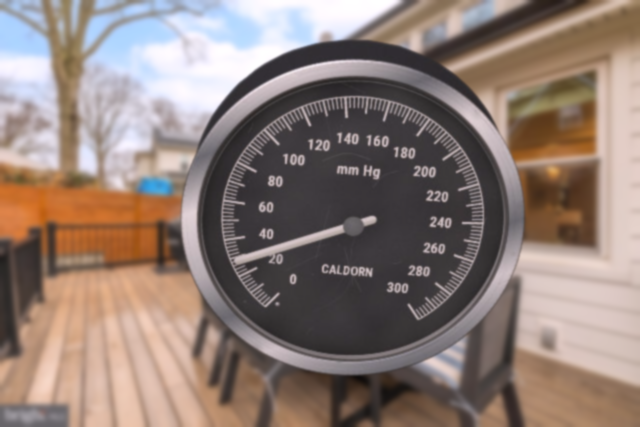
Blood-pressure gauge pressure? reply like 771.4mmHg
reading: 30mmHg
